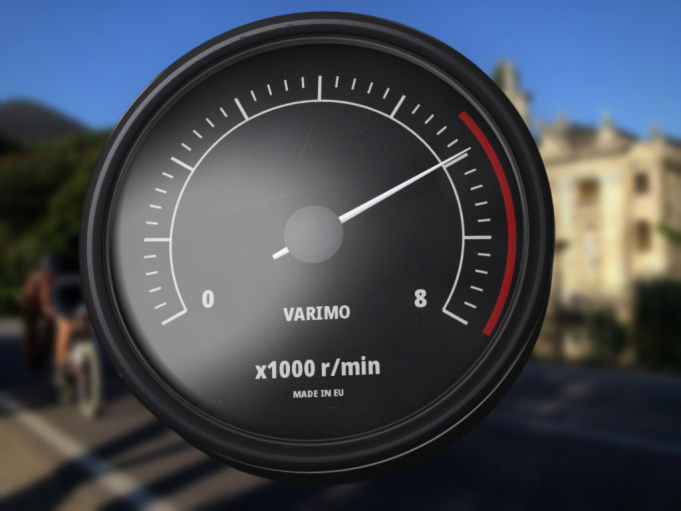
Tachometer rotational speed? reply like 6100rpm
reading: 6000rpm
